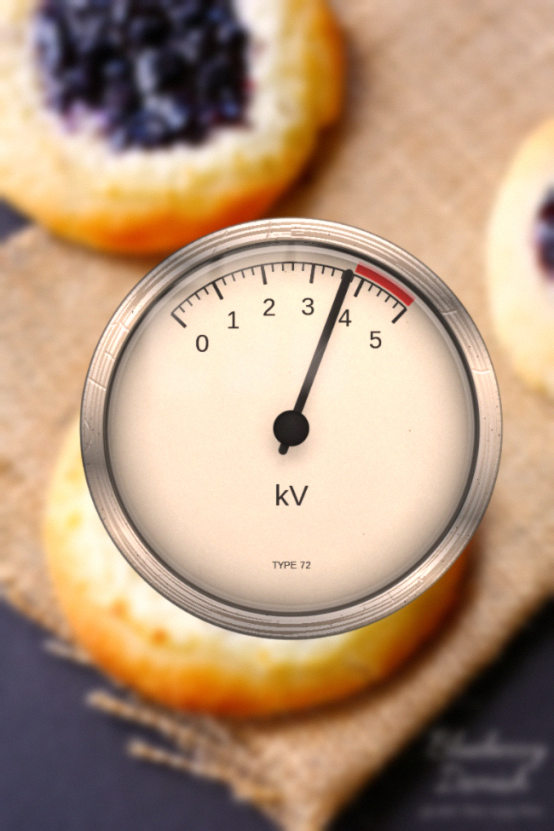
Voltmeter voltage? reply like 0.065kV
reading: 3.7kV
